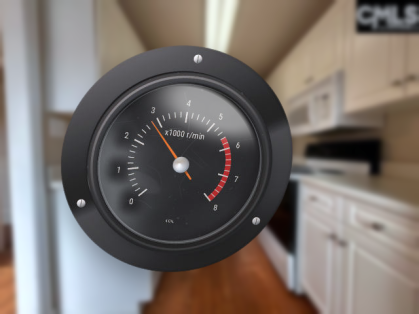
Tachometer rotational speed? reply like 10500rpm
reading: 2800rpm
